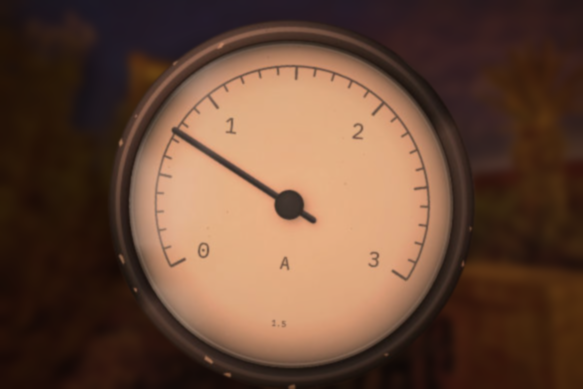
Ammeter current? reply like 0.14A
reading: 0.75A
